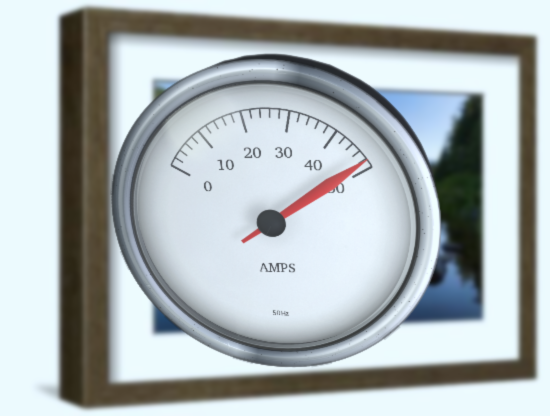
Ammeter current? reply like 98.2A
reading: 48A
